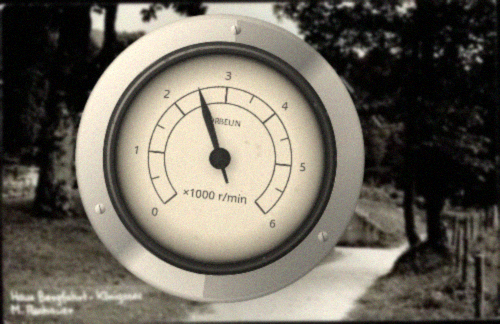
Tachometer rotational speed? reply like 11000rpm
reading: 2500rpm
